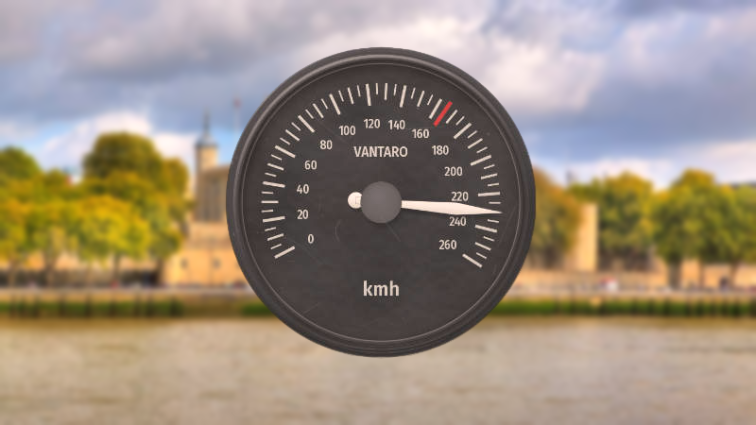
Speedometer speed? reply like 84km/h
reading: 230km/h
